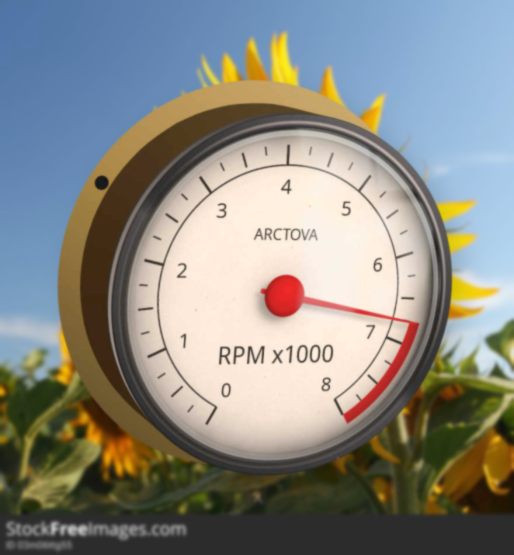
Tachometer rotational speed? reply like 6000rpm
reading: 6750rpm
